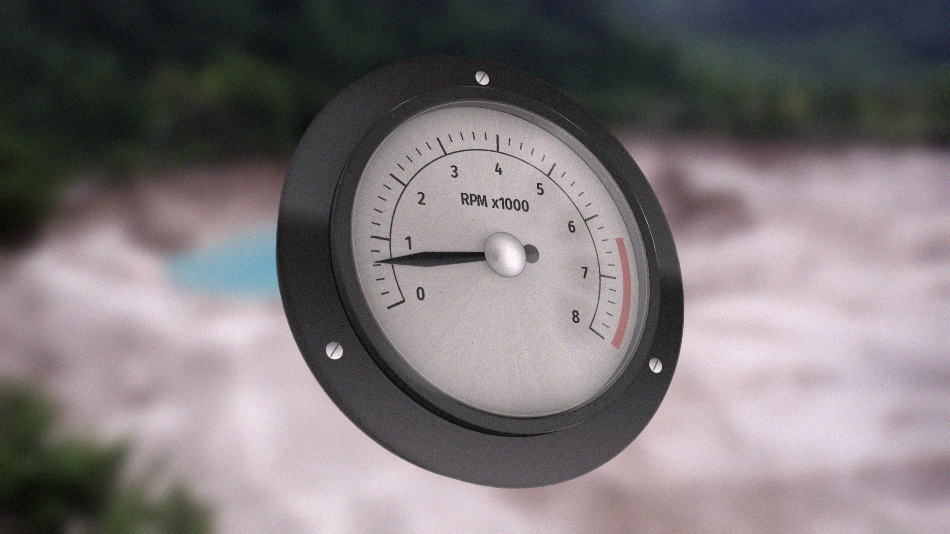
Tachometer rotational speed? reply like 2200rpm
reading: 600rpm
